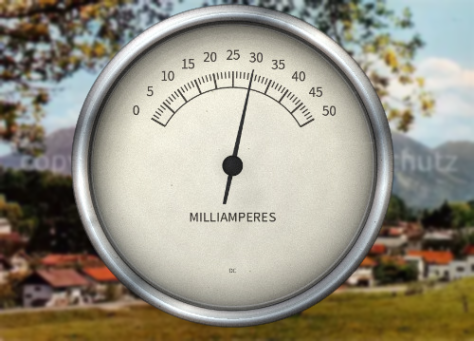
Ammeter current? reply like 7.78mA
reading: 30mA
